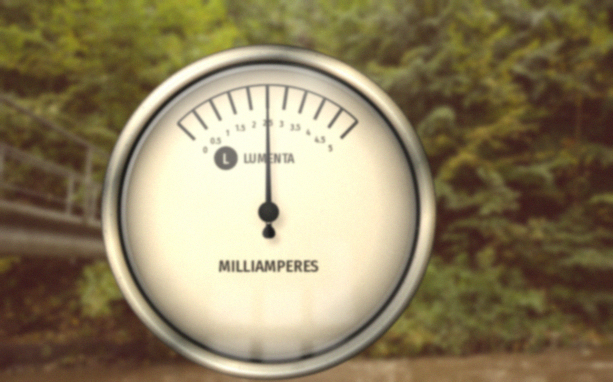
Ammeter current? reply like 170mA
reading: 2.5mA
